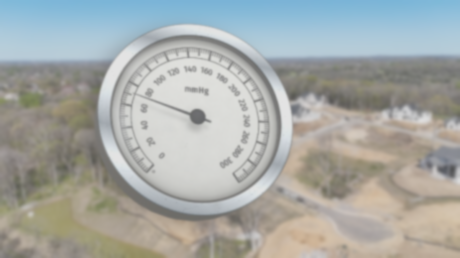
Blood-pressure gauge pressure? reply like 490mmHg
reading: 70mmHg
